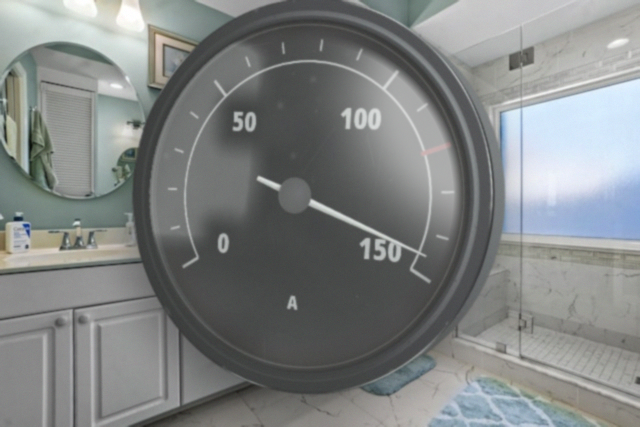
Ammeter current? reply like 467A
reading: 145A
